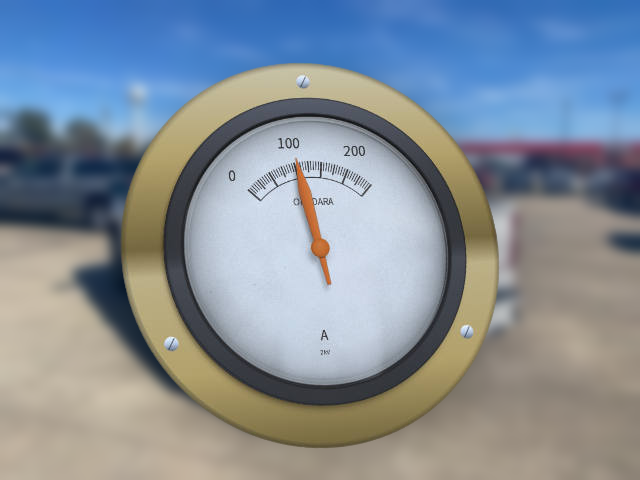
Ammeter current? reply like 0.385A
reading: 100A
